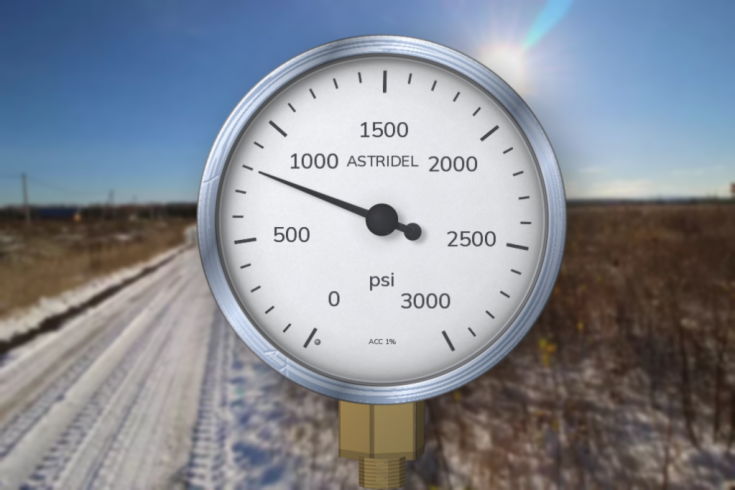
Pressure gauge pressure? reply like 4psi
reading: 800psi
